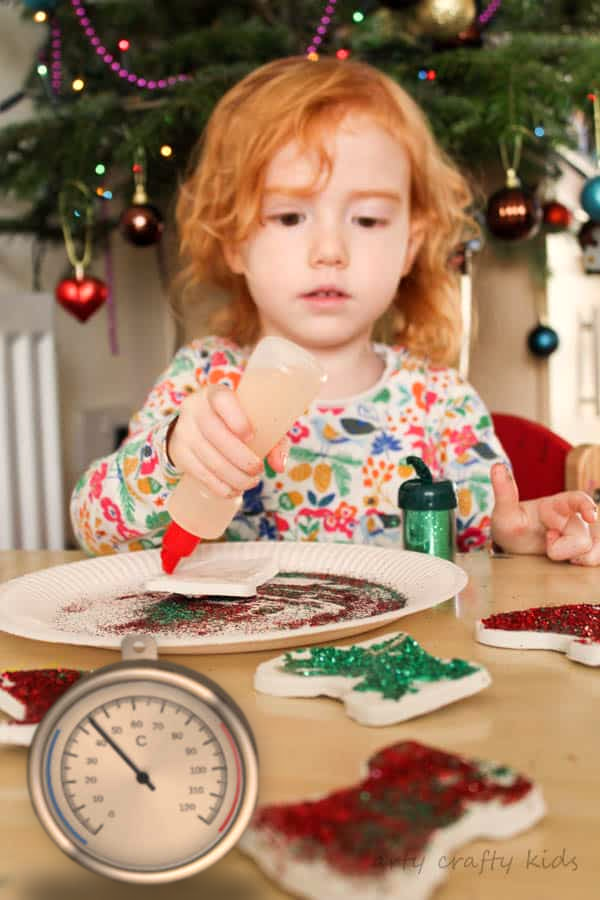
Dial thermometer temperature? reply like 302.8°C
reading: 45°C
